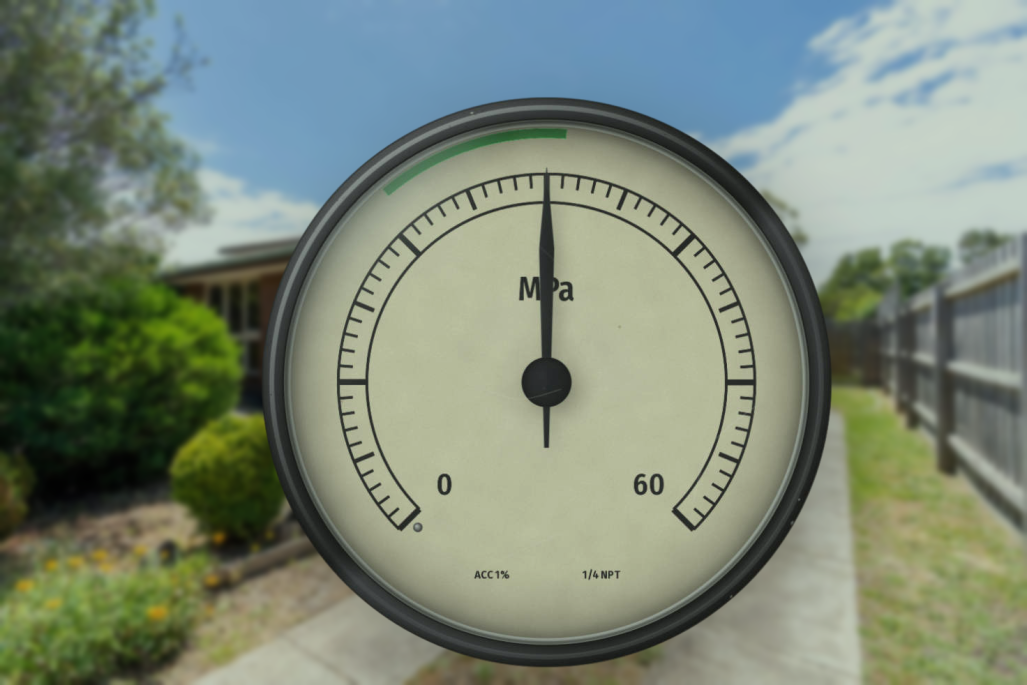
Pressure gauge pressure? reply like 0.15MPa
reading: 30MPa
